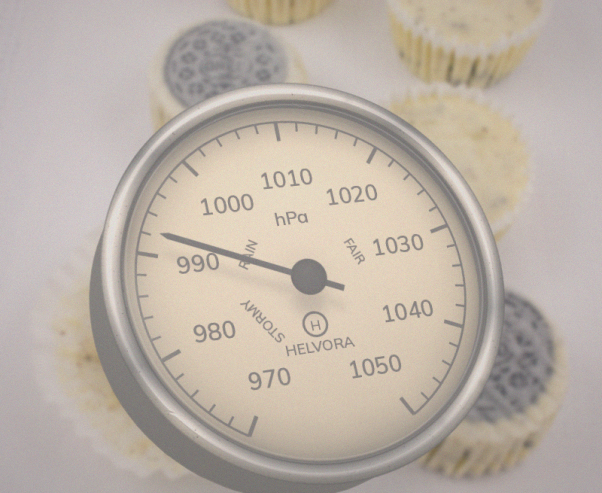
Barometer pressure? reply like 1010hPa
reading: 992hPa
